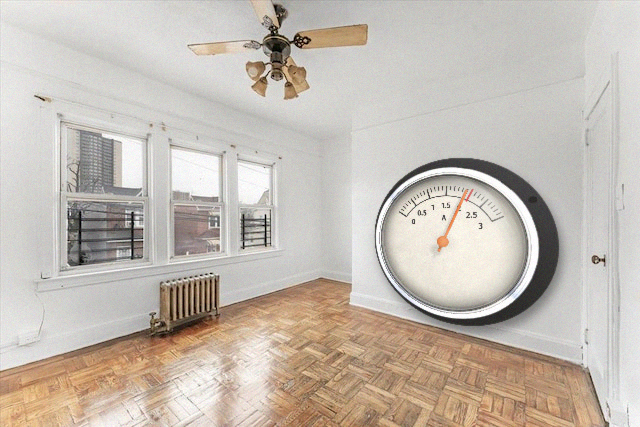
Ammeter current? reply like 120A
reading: 2A
